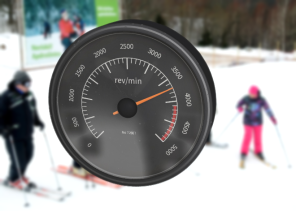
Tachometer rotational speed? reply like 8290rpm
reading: 3700rpm
